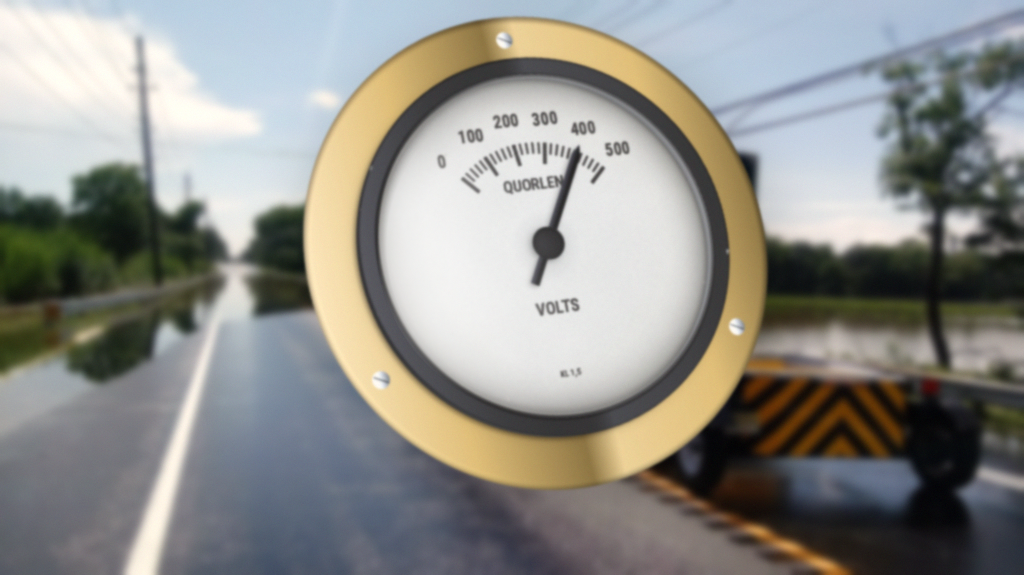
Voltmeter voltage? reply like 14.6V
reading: 400V
